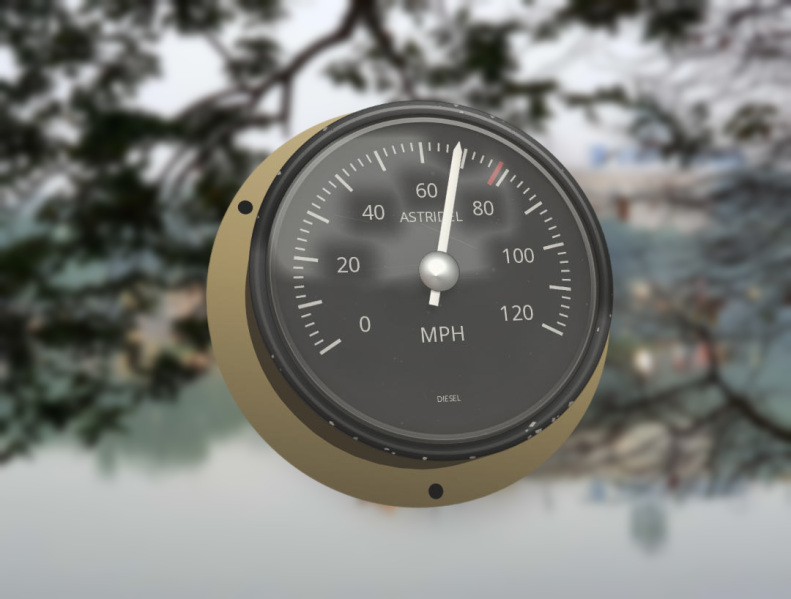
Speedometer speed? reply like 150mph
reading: 68mph
